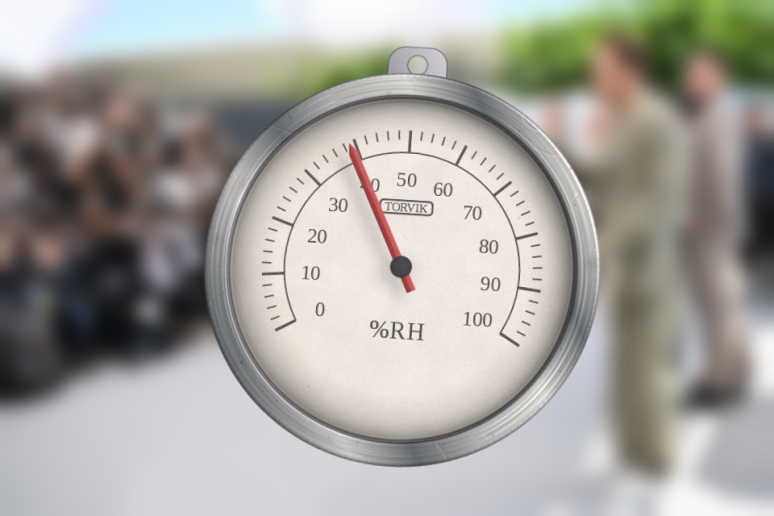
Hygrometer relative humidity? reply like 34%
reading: 39%
